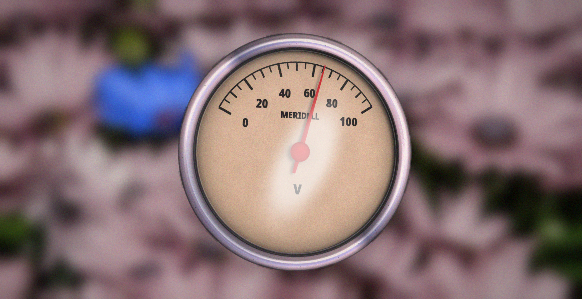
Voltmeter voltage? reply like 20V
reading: 65V
